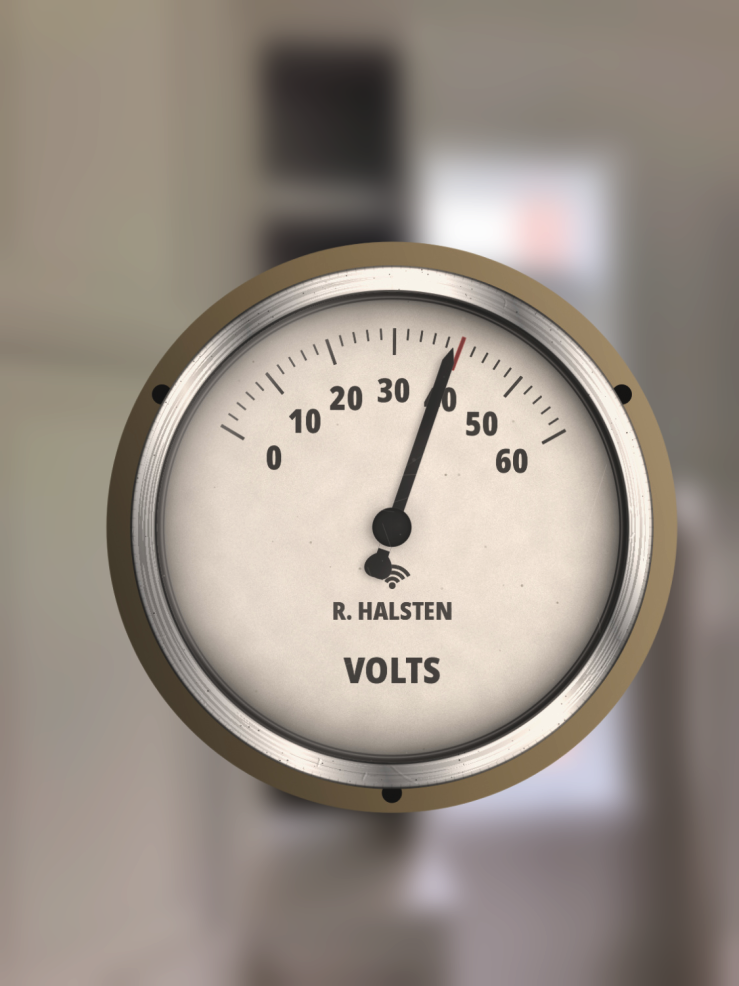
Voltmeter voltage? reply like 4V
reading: 39V
